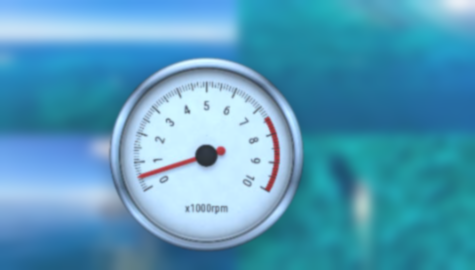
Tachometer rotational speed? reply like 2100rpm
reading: 500rpm
